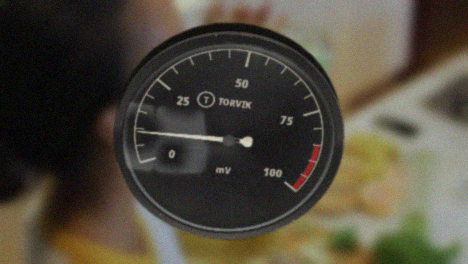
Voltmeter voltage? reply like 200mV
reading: 10mV
